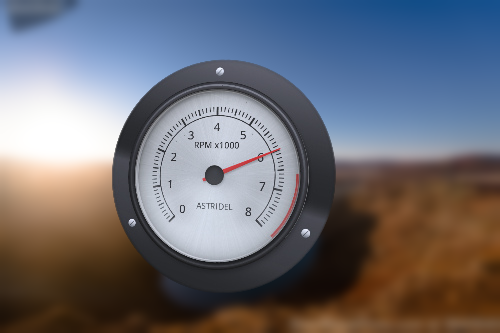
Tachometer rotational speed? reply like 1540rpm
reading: 6000rpm
